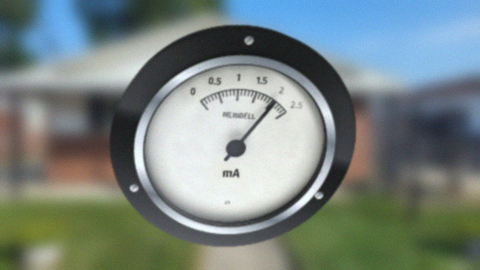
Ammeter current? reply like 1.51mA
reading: 2mA
